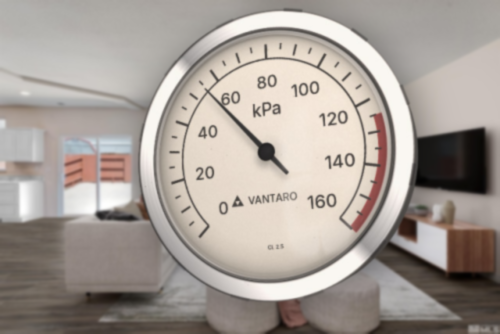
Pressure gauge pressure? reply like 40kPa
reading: 55kPa
